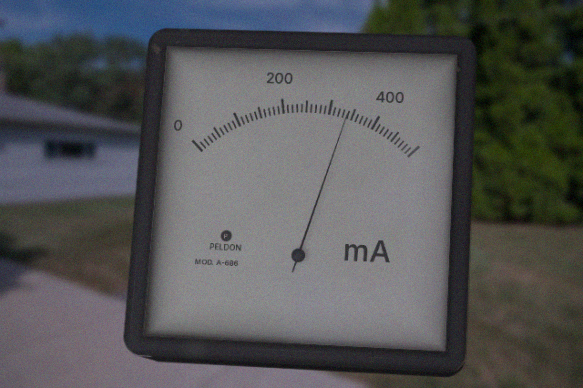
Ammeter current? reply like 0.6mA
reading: 340mA
